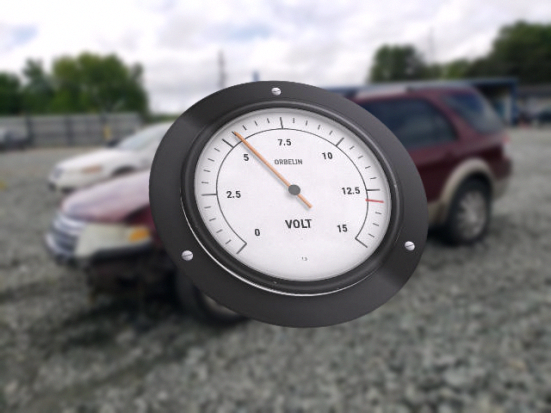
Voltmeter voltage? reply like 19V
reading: 5.5V
